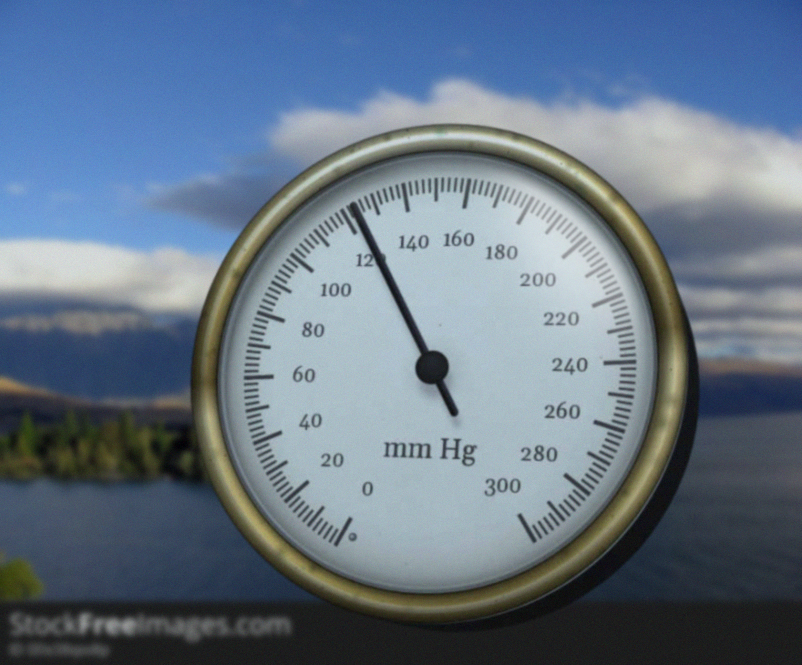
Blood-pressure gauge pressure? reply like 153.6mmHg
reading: 124mmHg
